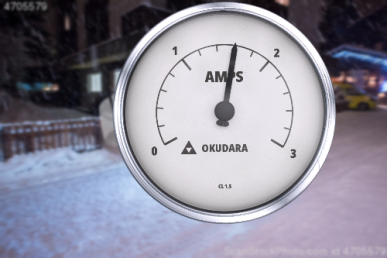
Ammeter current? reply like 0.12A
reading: 1.6A
